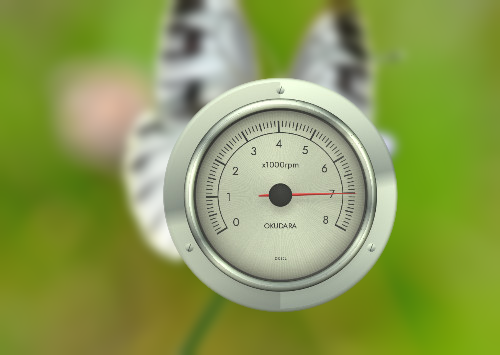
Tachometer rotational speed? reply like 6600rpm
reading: 7000rpm
